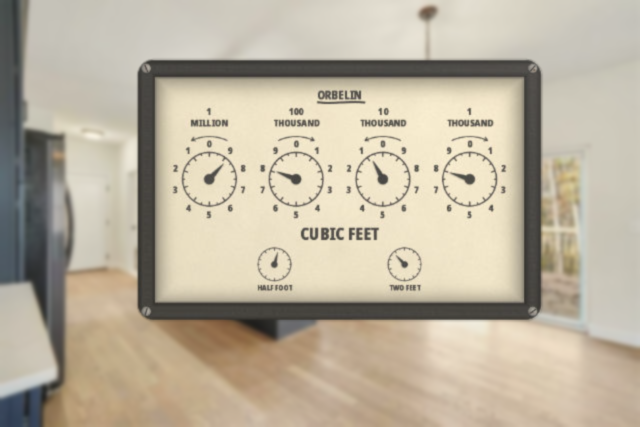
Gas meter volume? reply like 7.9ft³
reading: 880800ft³
